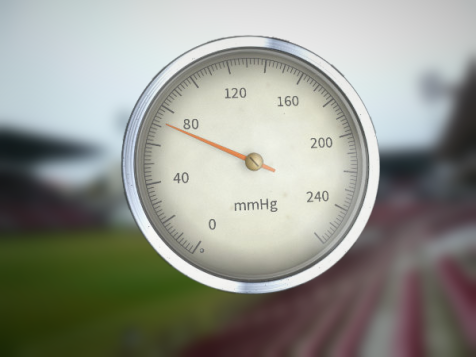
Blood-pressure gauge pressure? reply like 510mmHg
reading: 72mmHg
